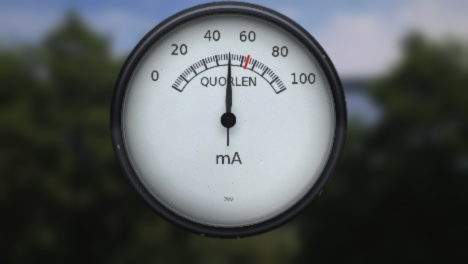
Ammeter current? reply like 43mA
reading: 50mA
